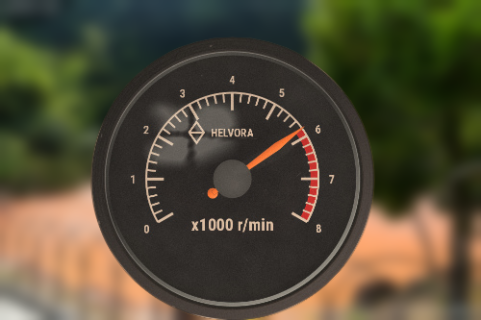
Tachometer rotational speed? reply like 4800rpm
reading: 5800rpm
